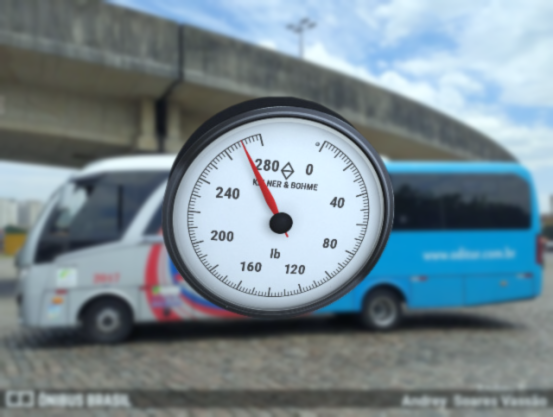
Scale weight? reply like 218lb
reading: 270lb
